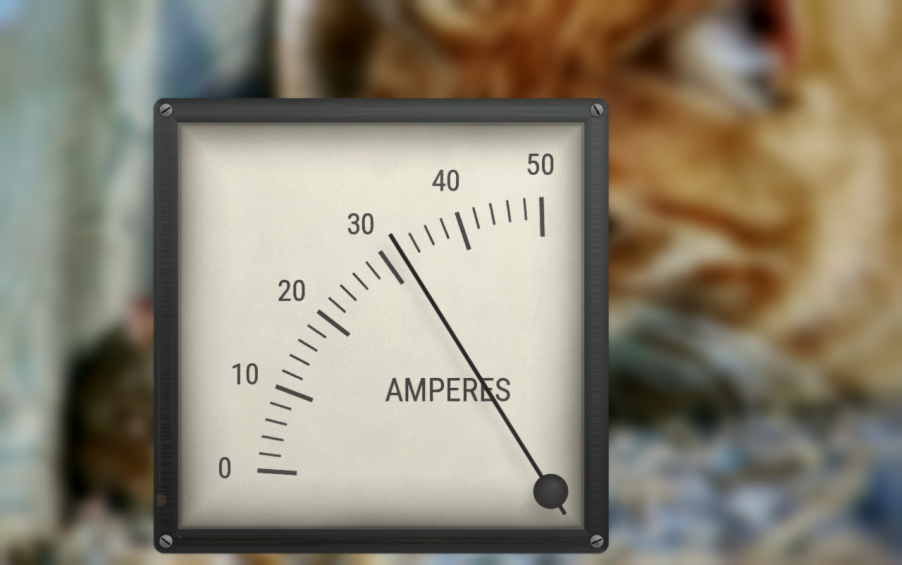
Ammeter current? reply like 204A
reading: 32A
